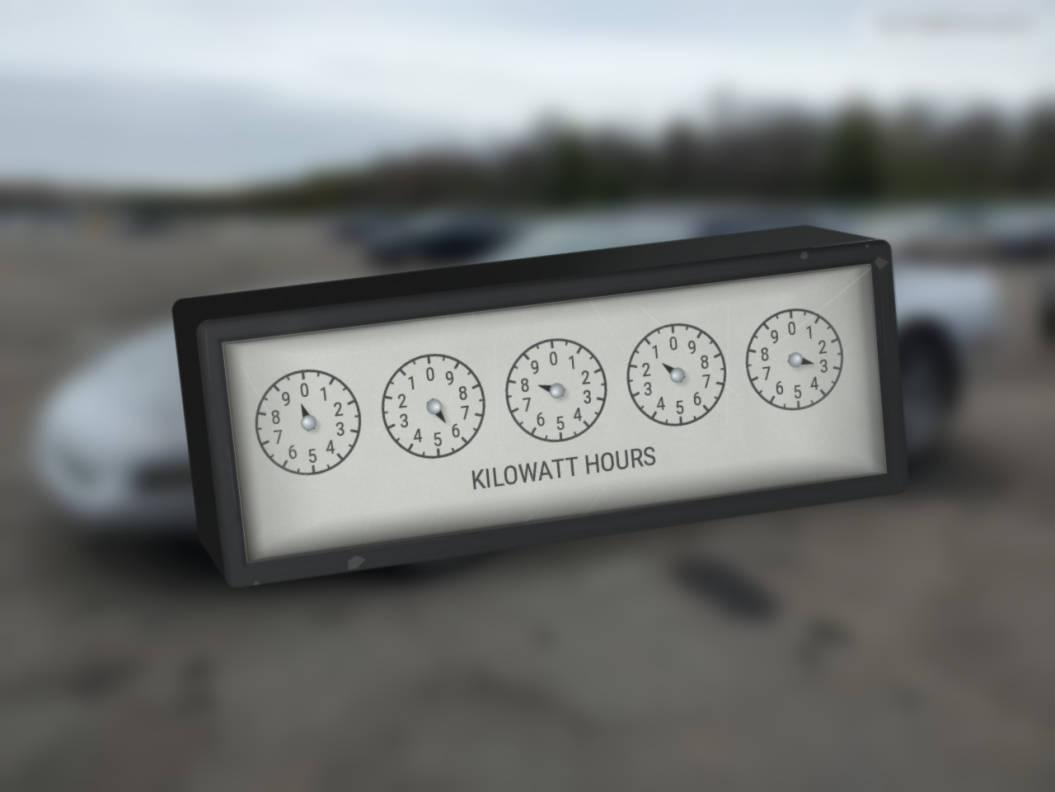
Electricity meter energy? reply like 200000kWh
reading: 95813kWh
